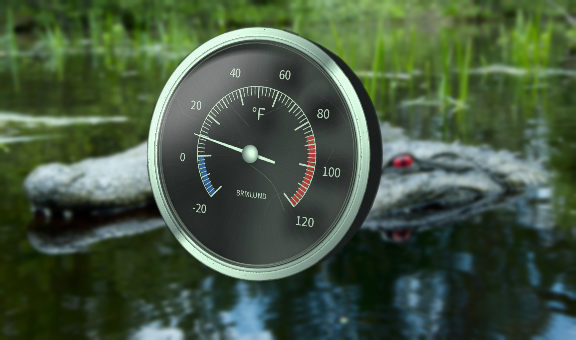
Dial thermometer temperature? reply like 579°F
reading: 10°F
